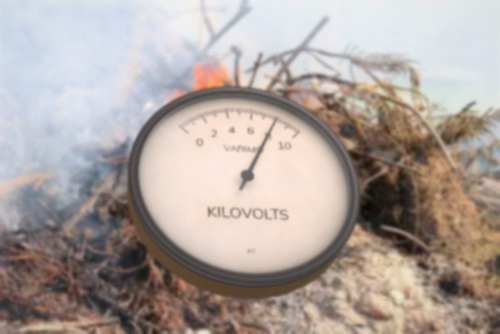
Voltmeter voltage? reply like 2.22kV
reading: 8kV
